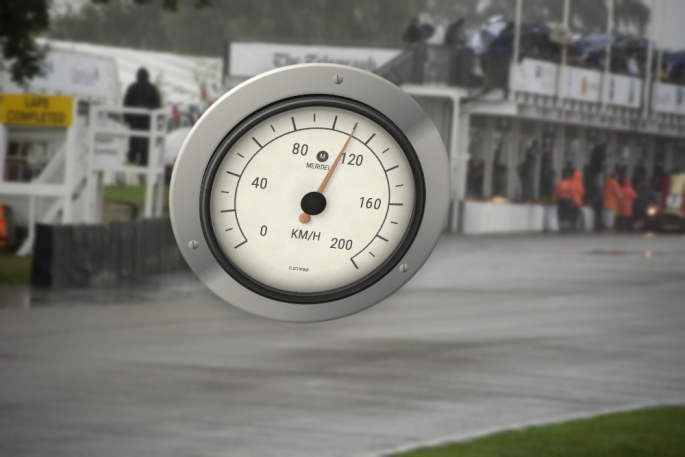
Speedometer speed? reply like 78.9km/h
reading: 110km/h
